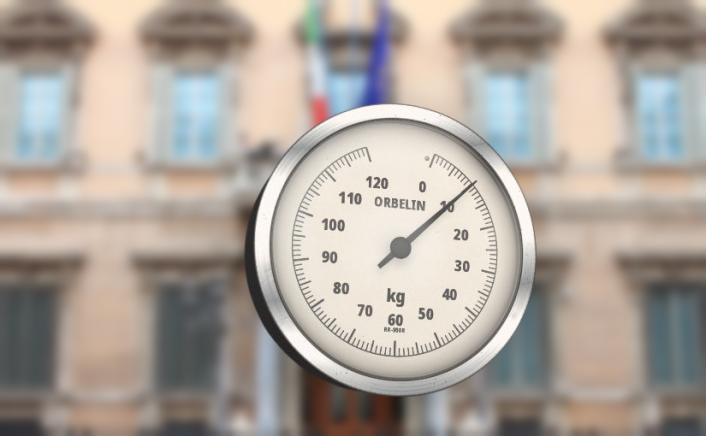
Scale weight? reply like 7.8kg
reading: 10kg
